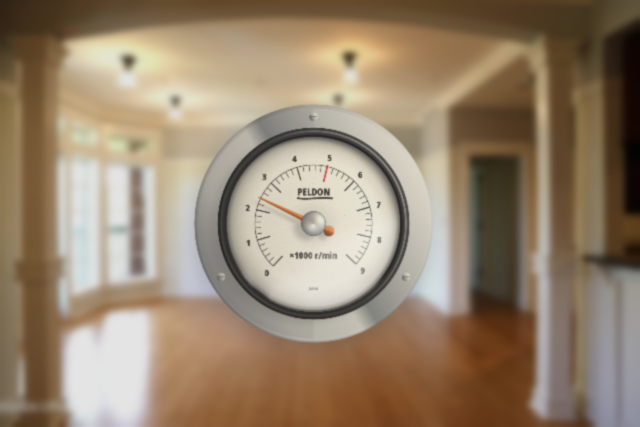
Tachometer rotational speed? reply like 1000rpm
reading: 2400rpm
